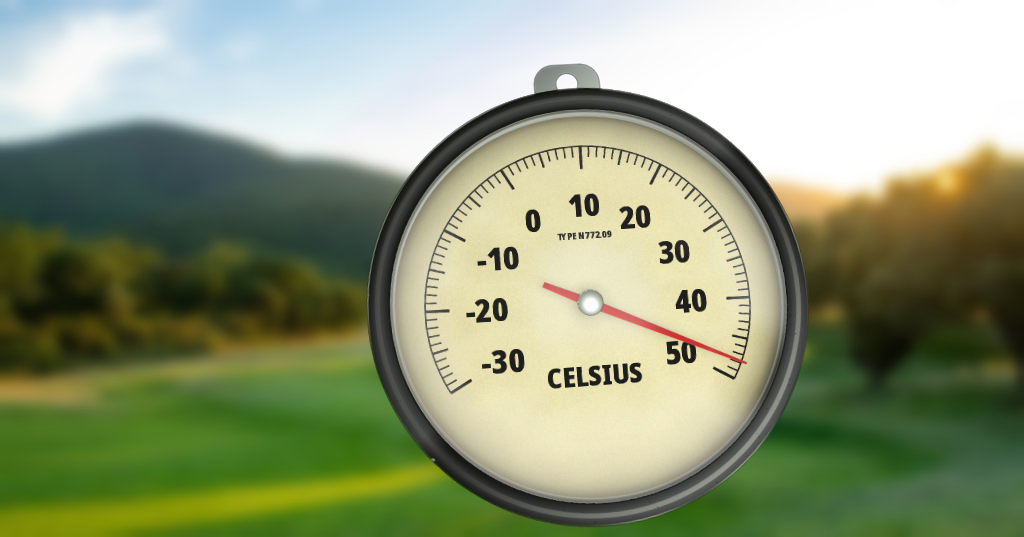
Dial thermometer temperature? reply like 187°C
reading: 48°C
